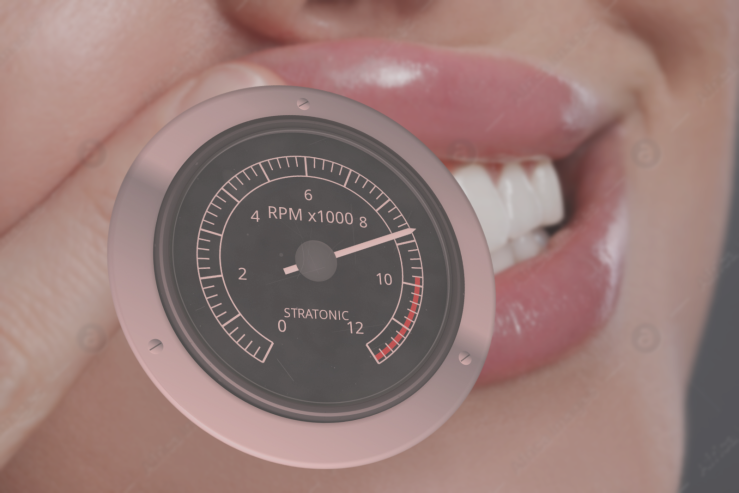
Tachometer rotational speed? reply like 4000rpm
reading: 8800rpm
